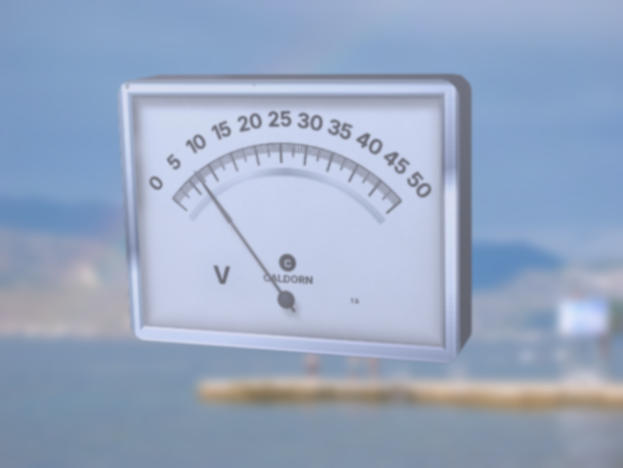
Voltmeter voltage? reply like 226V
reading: 7.5V
